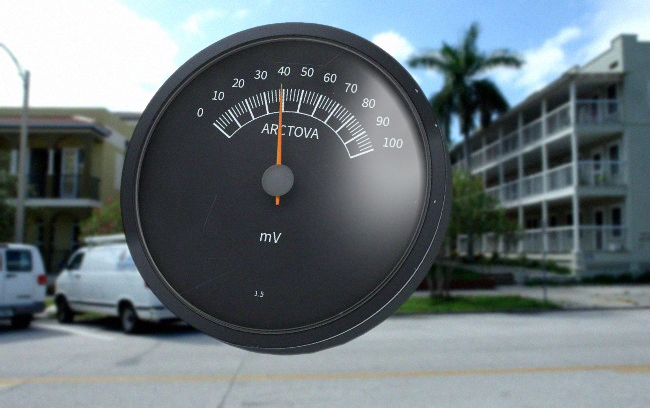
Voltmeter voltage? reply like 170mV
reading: 40mV
